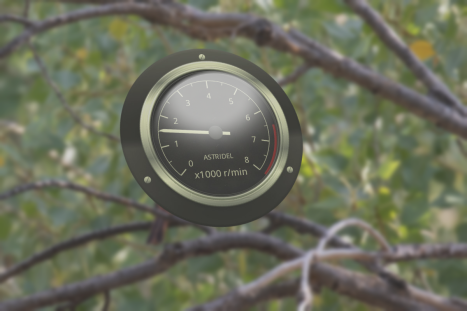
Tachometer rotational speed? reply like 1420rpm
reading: 1500rpm
